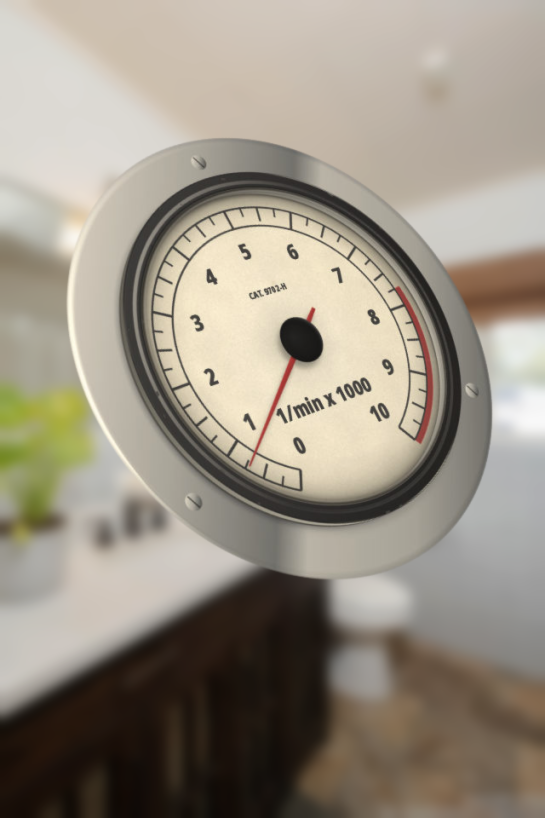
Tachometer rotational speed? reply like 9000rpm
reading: 750rpm
